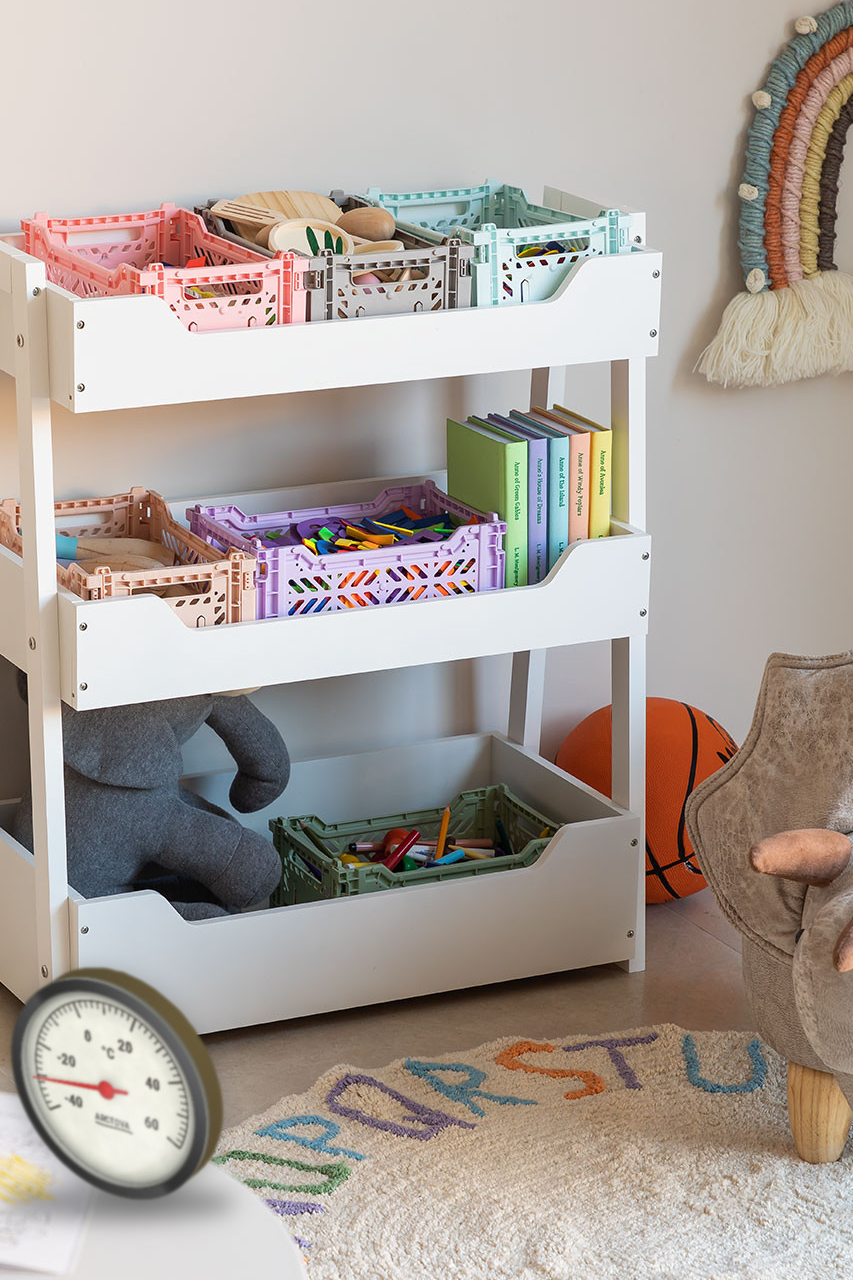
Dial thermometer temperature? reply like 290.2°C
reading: -30°C
